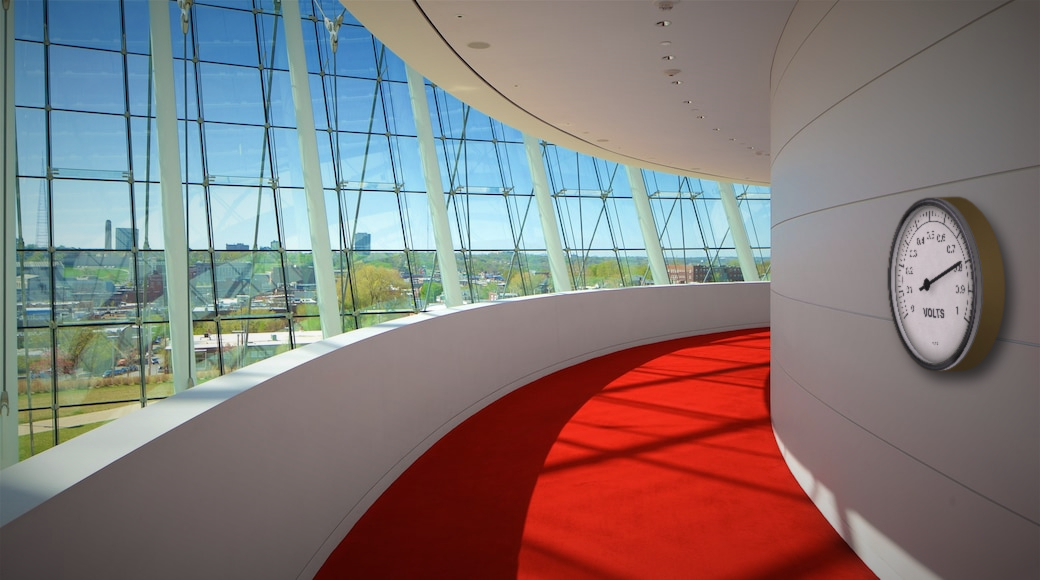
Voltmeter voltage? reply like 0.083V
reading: 0.8V
